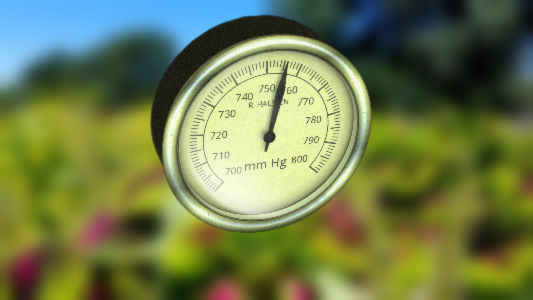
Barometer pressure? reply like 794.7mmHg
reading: 755mmHg
